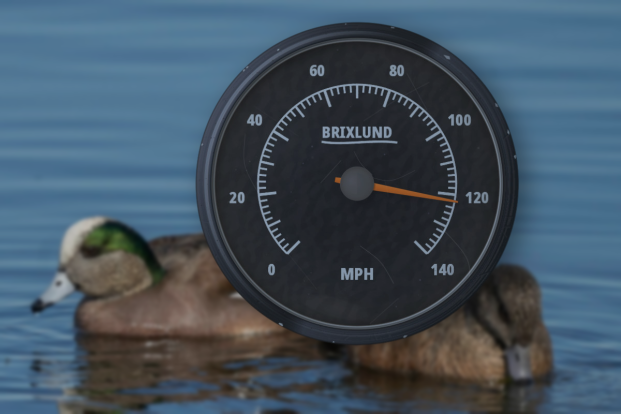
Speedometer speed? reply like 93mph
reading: 122mph
